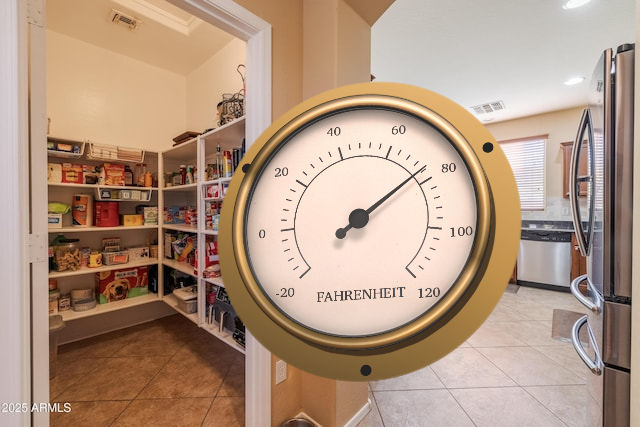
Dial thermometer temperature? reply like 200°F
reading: 76°F
